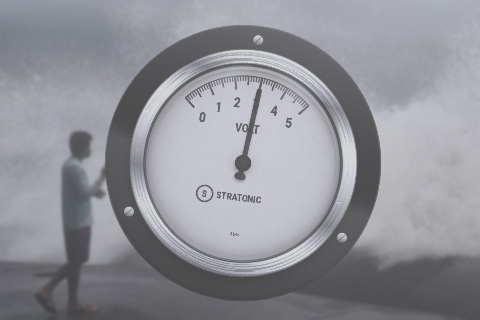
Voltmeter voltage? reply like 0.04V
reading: 3V
